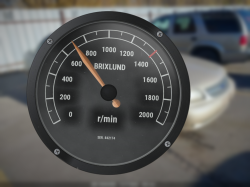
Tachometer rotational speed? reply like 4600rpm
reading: 700rpm
